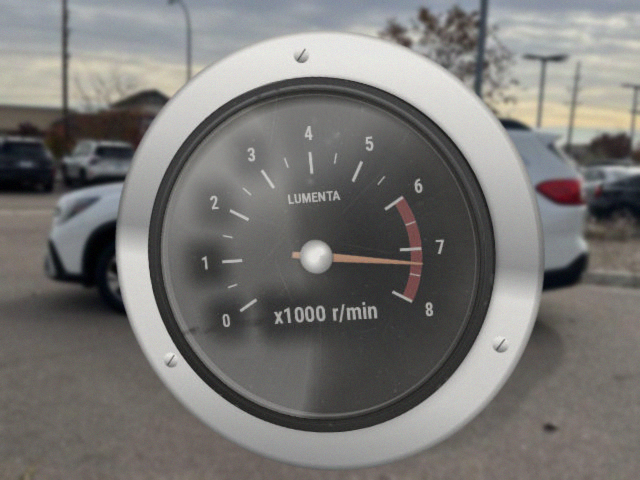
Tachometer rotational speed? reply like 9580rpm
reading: 7250rpm
